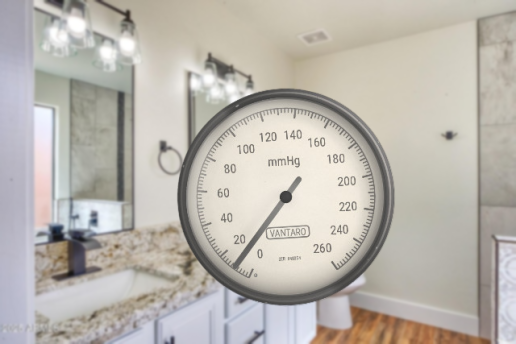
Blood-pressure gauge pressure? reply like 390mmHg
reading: 10mmHg
